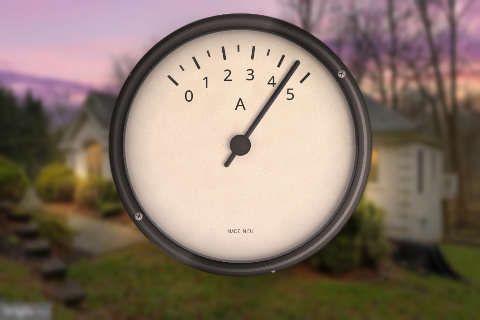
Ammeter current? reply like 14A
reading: 4.5A
